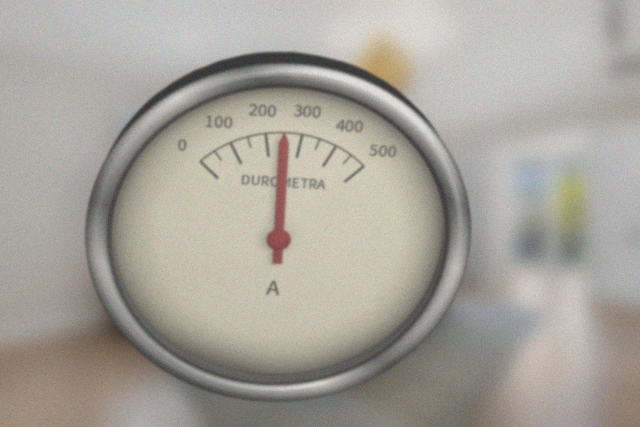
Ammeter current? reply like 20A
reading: 250A
